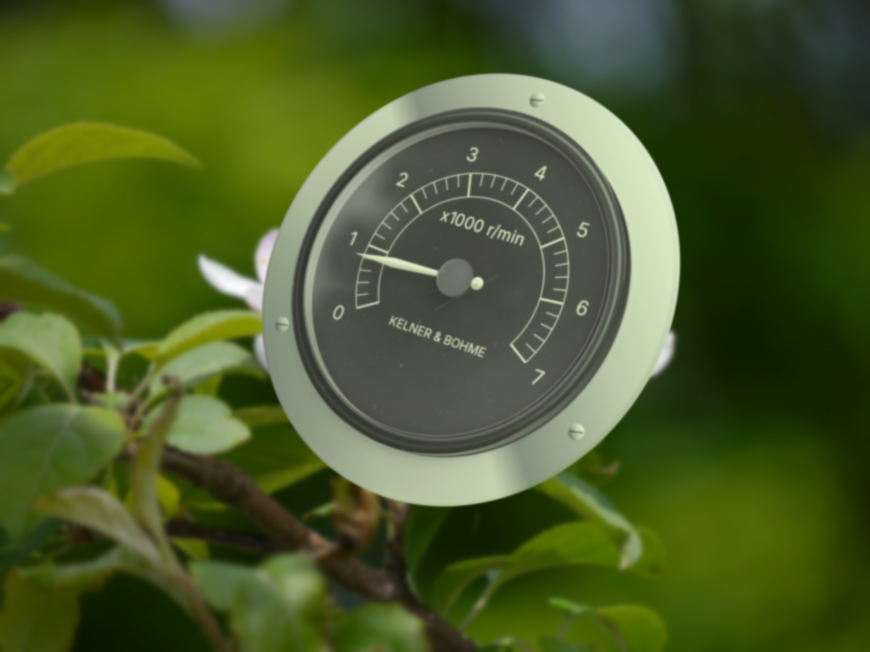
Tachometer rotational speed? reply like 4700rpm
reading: 800rpm
